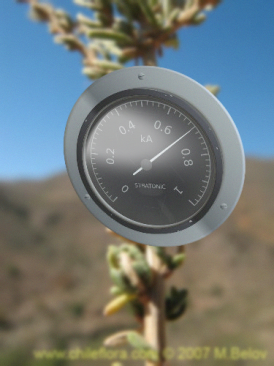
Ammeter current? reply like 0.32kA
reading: 0.7kA
